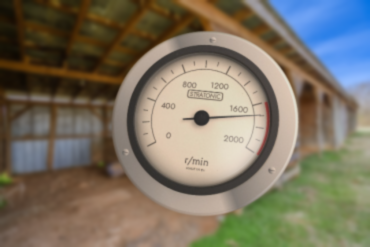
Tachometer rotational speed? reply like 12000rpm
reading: 1700rpm
